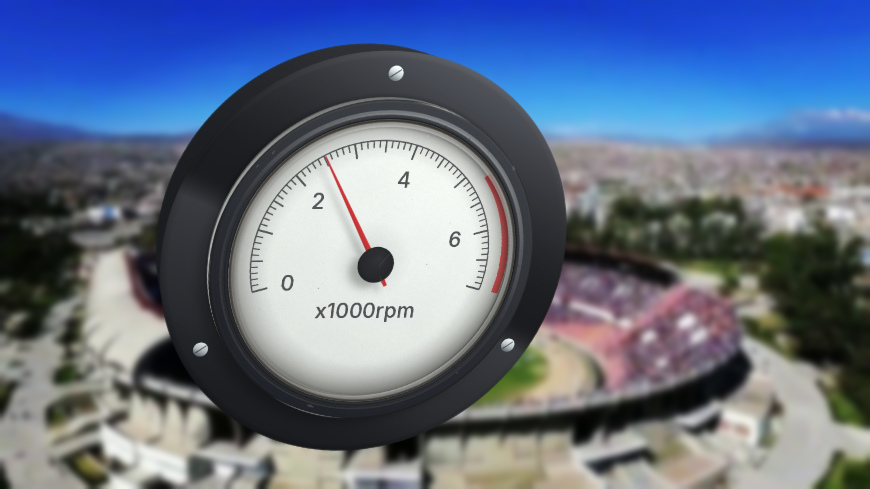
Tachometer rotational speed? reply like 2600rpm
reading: 2500rpm
